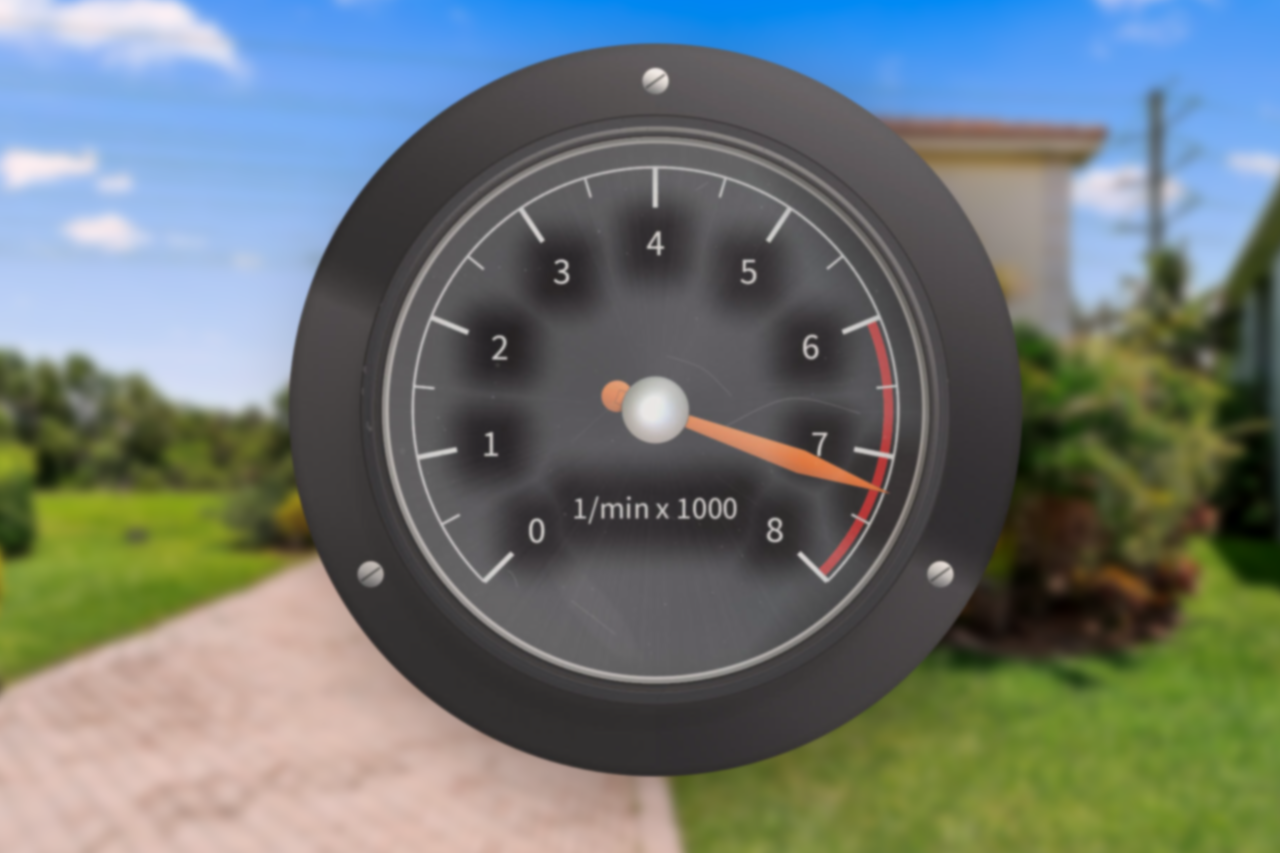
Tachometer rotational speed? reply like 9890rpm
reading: 7250rpm
